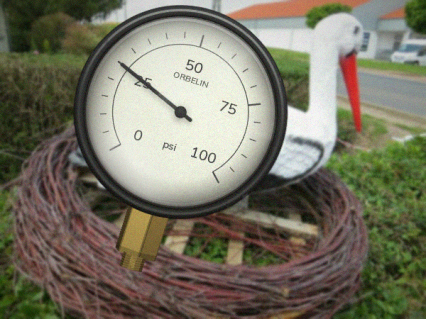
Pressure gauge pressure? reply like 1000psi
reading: 25psi
